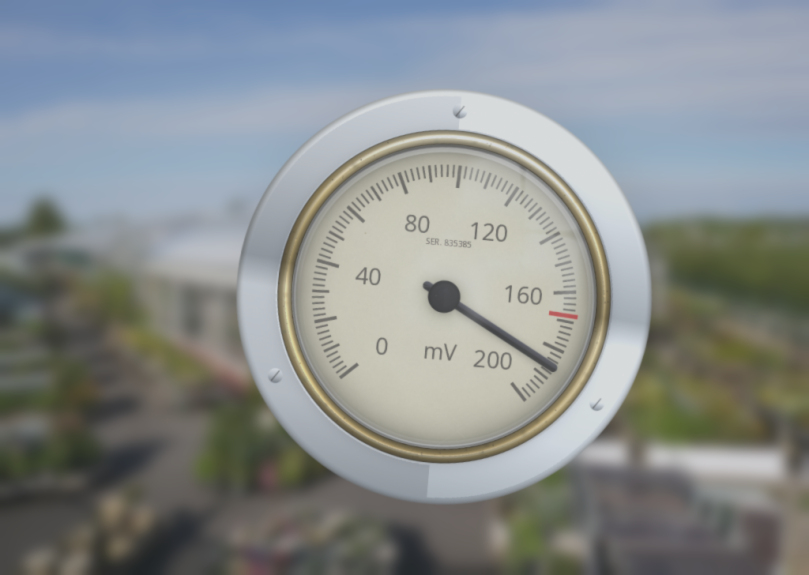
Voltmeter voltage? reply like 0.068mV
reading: 186mV
